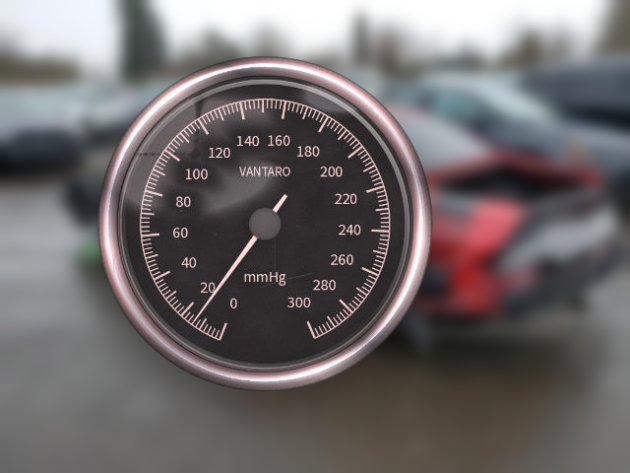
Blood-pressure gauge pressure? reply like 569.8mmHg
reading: 14mmHg
